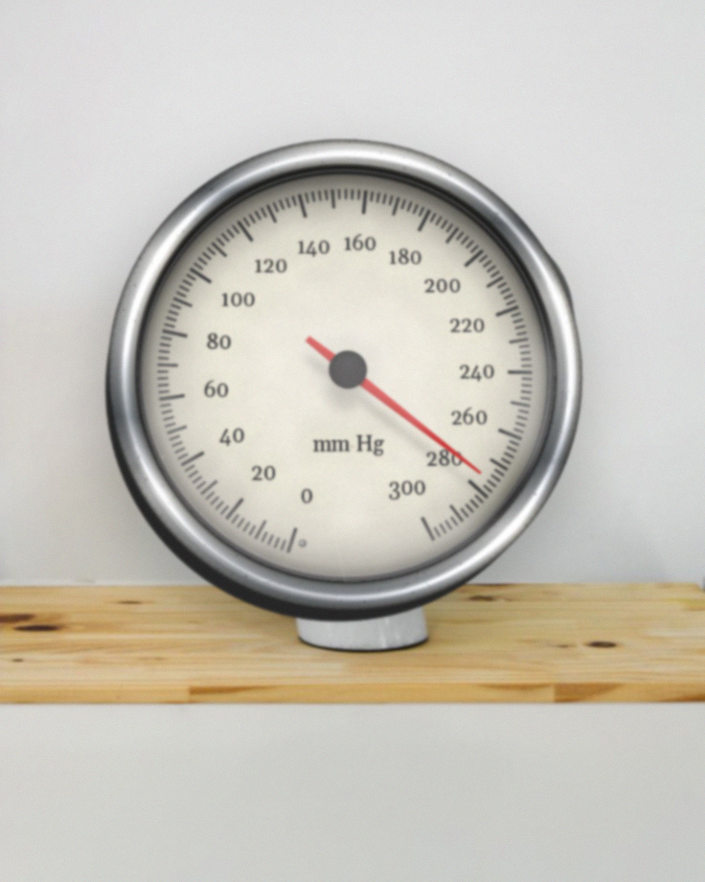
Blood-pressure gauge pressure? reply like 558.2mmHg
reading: 276mmHg
